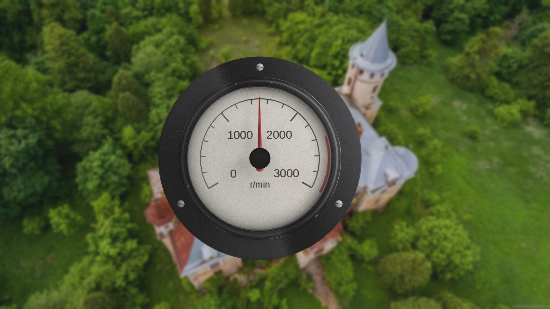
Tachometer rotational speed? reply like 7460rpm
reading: 1500rpm
